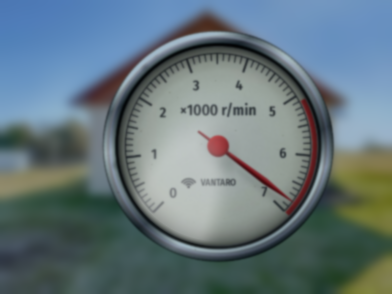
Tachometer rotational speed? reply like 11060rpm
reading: 6800rpm
